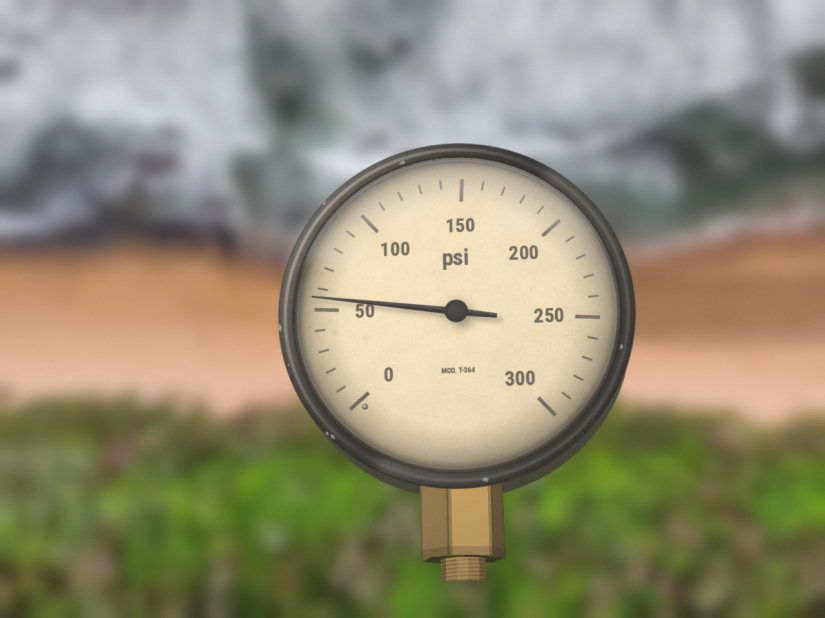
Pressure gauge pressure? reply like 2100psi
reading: 55psi
